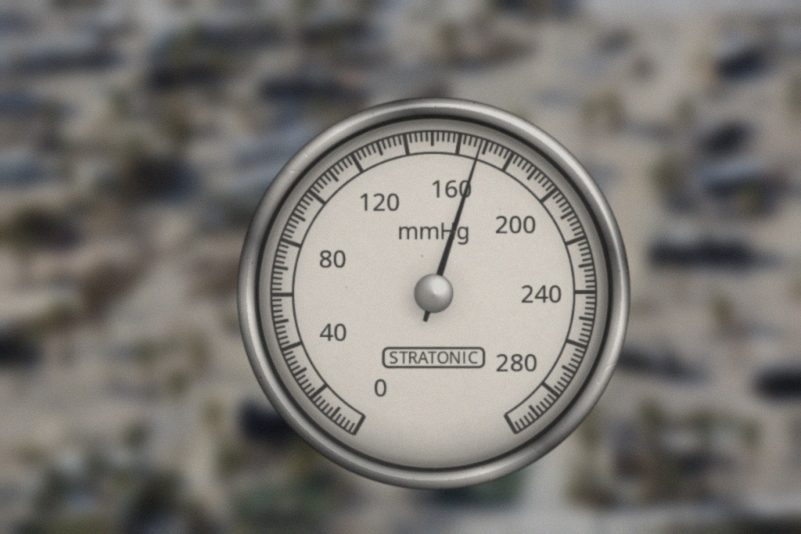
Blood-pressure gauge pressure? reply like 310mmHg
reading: 168mmHg
